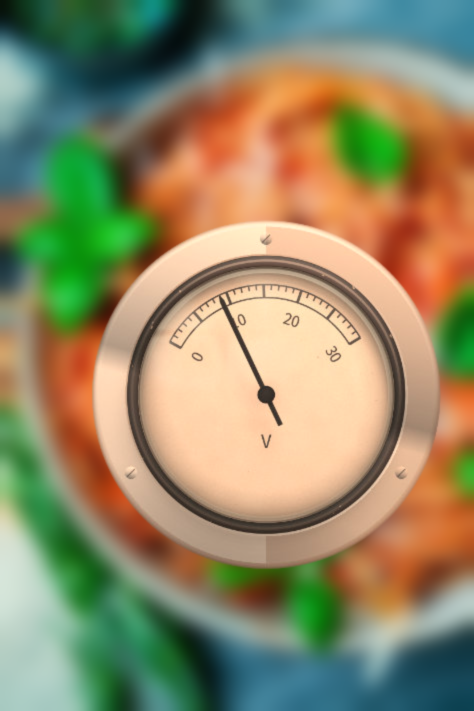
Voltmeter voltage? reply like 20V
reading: 9V
